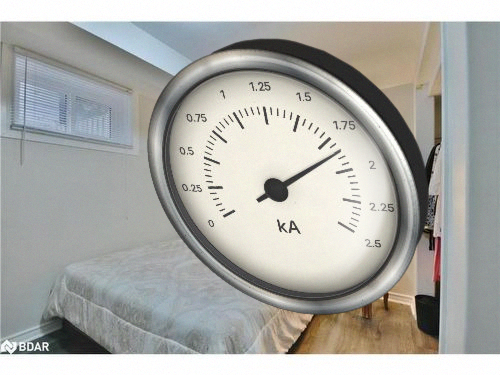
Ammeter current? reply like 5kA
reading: 1.85kA
